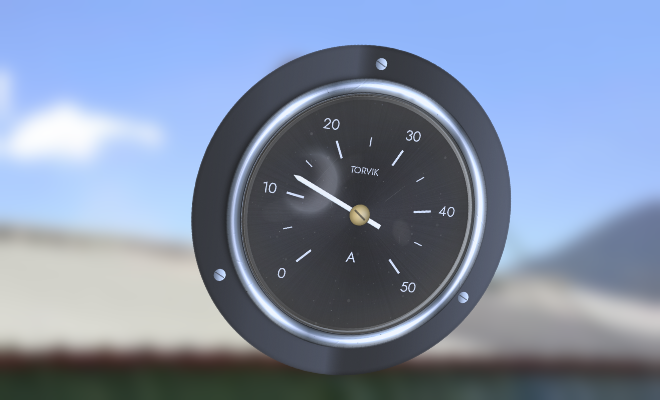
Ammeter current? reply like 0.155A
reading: 12.5A
